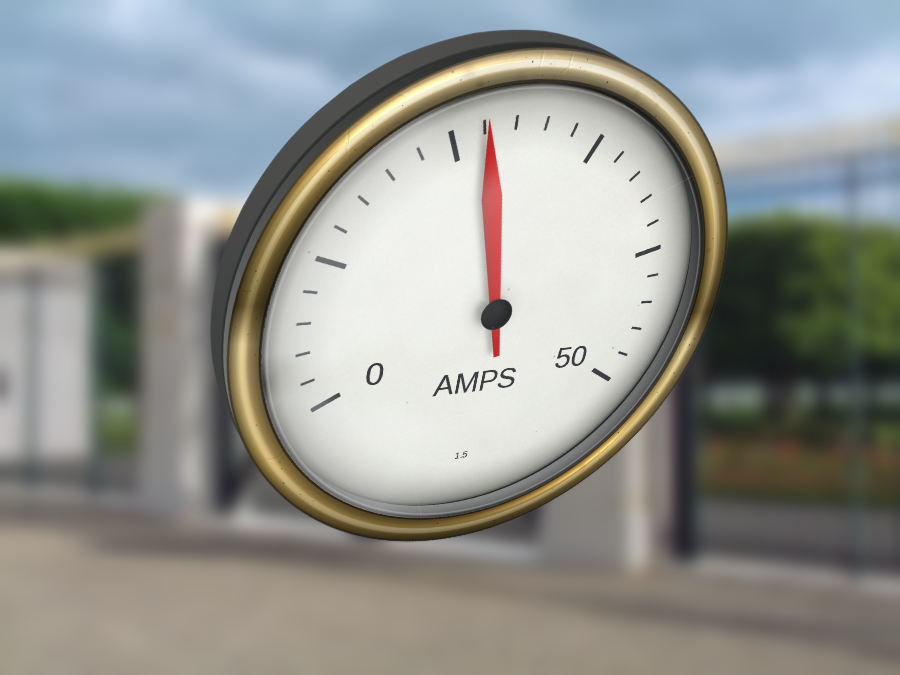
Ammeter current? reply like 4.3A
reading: 22A
